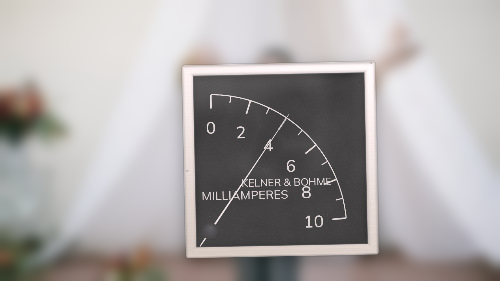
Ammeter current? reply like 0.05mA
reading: 4mA
